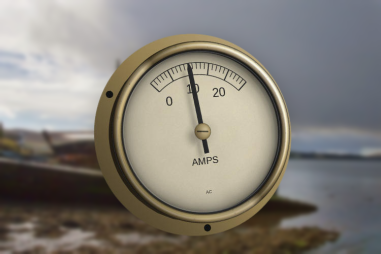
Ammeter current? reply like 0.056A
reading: 10A
